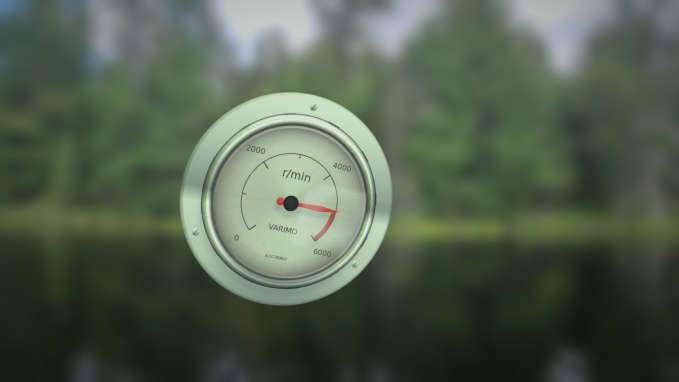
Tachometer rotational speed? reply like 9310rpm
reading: 5000rpm
